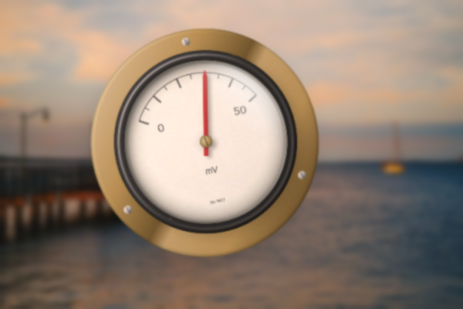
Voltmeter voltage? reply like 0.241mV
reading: 30mV
